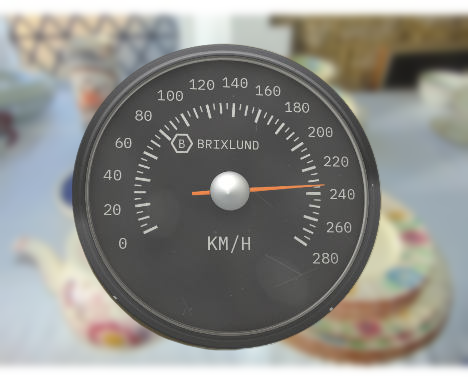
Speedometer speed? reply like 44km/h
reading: 235km/h
